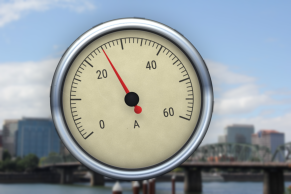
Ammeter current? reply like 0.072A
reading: 25A
